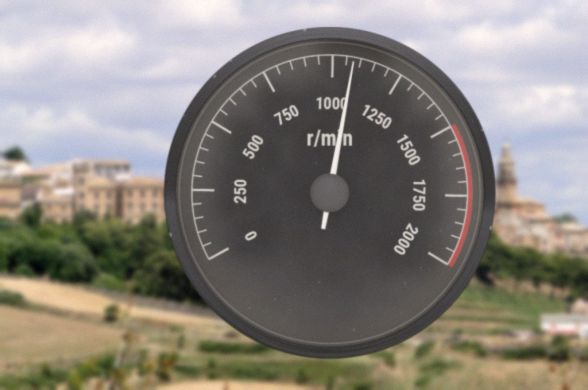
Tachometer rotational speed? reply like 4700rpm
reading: 1075rpm
